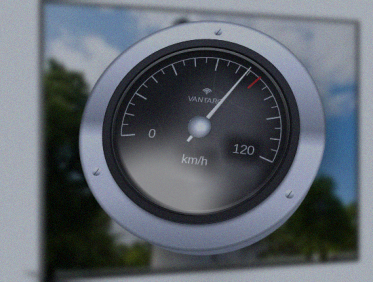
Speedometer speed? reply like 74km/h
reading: 75km/h
